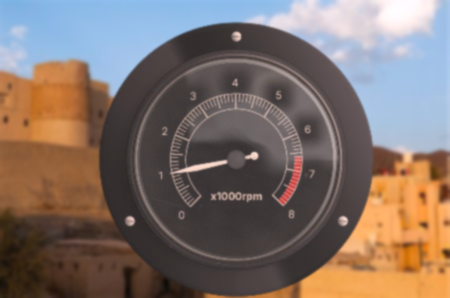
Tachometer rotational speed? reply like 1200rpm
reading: 1000rpm
